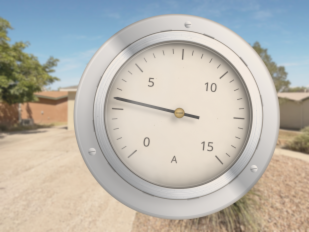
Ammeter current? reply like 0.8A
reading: 3A
